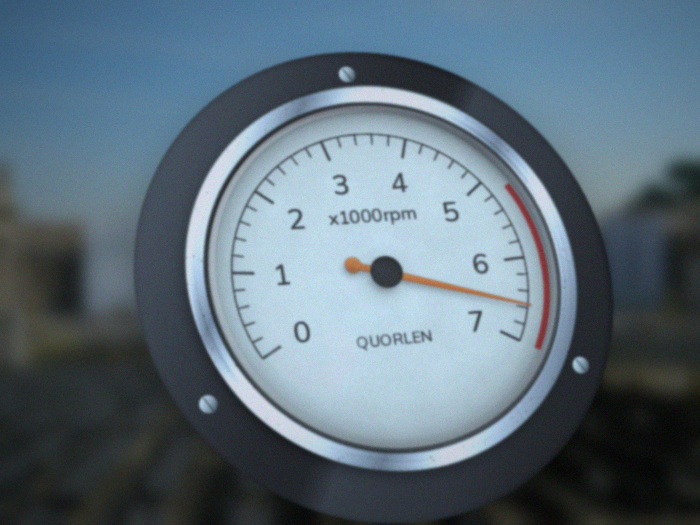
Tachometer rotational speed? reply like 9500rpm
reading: 6600rpm
